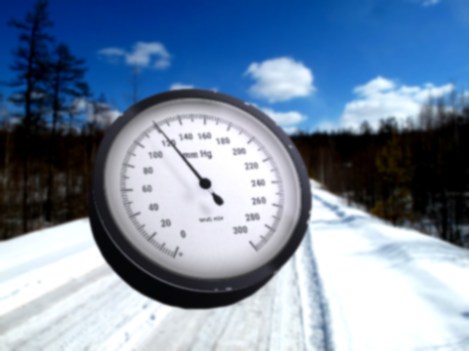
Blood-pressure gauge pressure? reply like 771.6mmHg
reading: 120mmHg
